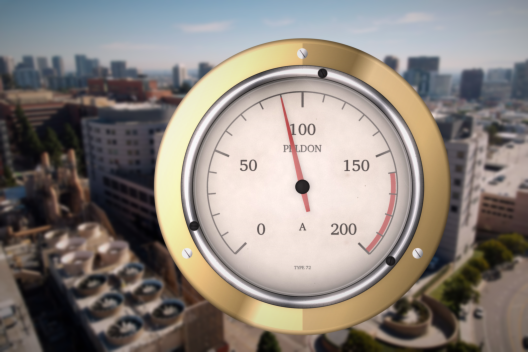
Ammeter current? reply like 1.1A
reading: 90A
